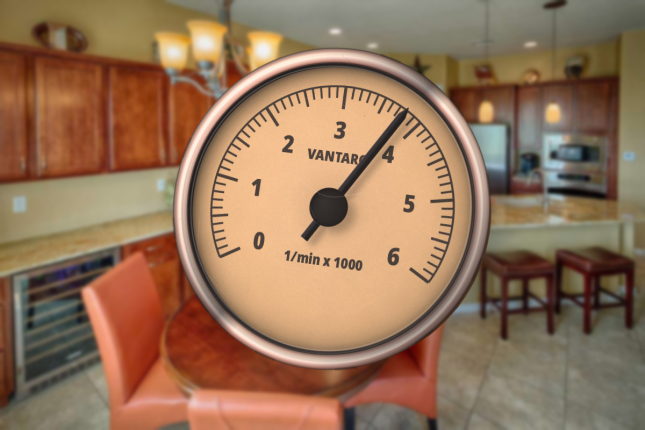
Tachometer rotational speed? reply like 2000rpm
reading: 3800rpm
